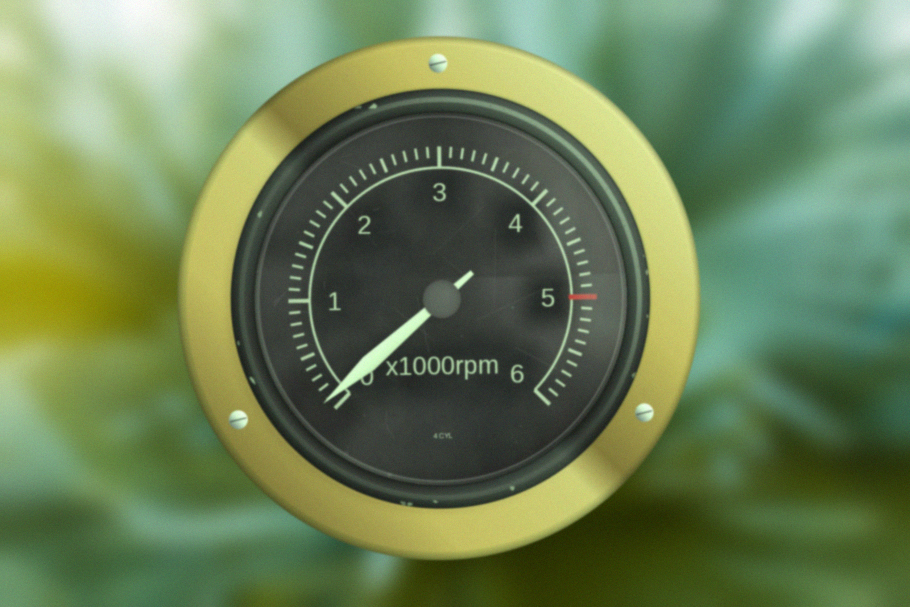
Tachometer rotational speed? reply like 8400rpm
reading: 100rpm
